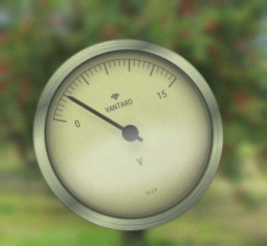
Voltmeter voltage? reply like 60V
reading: 2.5V
